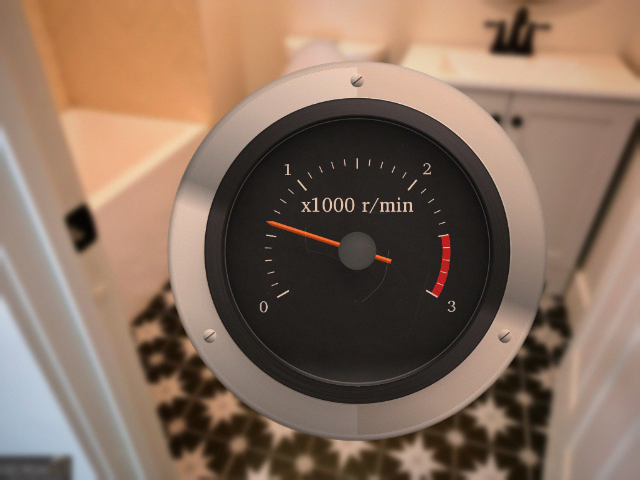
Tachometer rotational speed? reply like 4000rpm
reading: 600rpm
